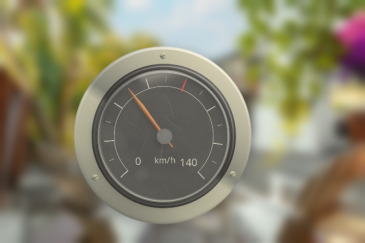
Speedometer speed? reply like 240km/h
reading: 50km/h
